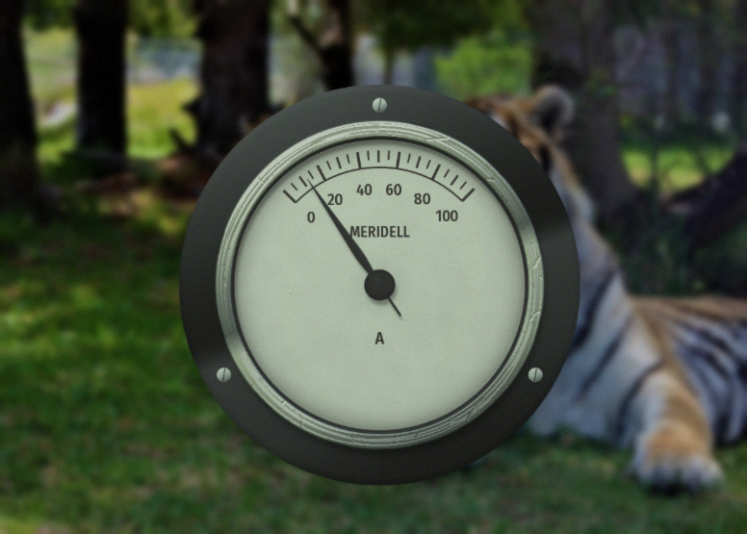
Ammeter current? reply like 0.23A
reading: 12.5A
